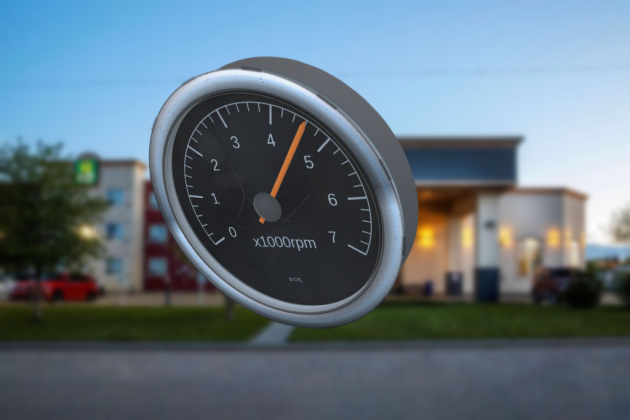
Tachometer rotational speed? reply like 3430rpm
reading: 4600rpm
